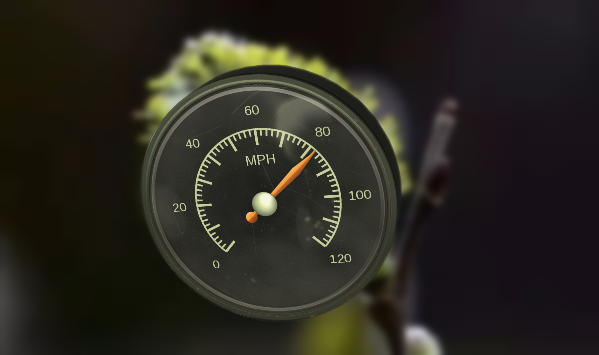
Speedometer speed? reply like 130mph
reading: 82mph
